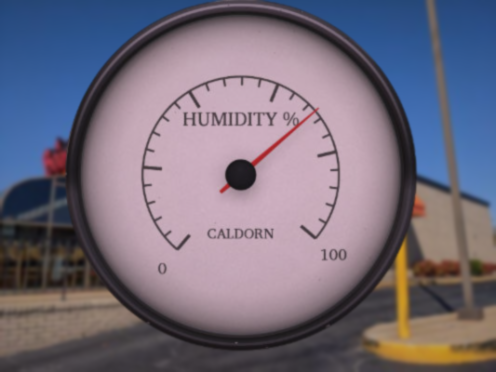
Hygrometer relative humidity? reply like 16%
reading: 70%
